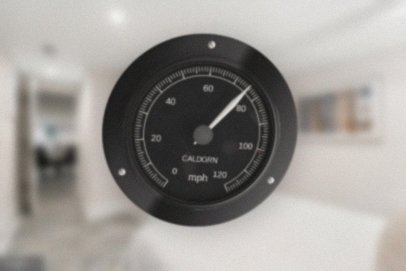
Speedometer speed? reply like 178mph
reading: 75mph
